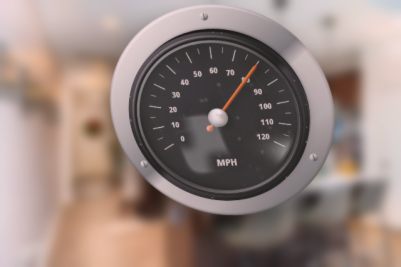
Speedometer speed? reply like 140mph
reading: 80mph
